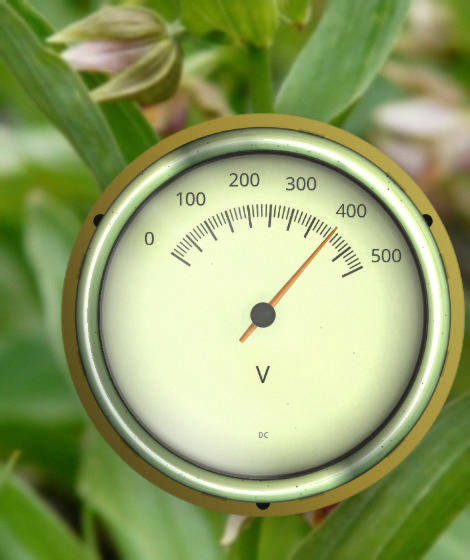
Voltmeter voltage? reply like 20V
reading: 400V
